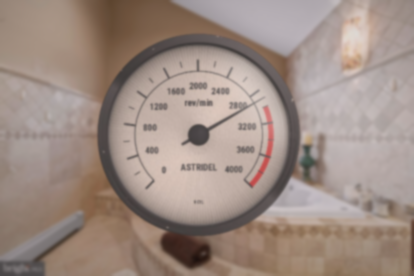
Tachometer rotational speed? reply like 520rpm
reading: 2900rpm
